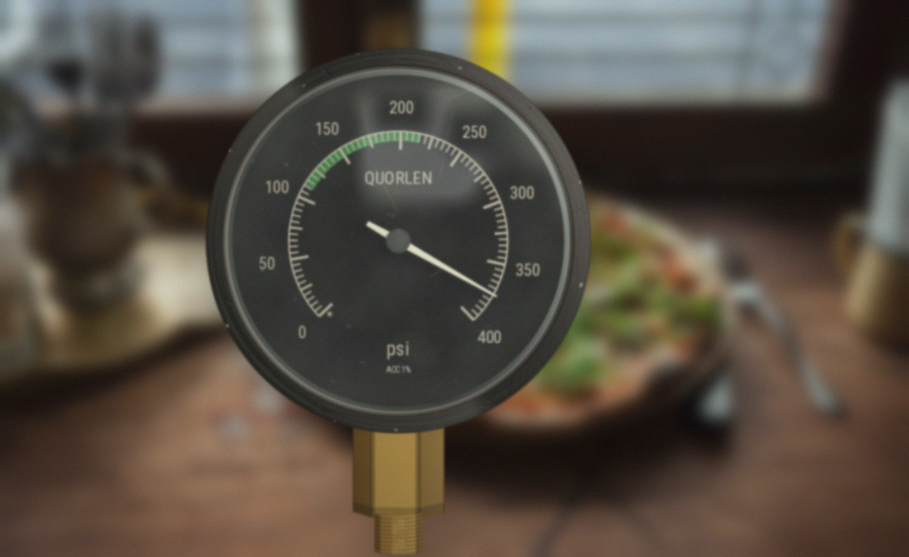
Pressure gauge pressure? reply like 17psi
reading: 375psi
